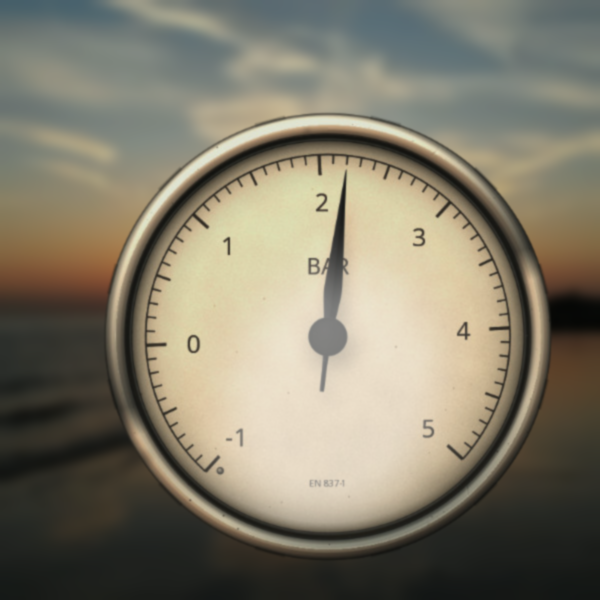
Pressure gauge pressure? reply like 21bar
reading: 2.2bar
